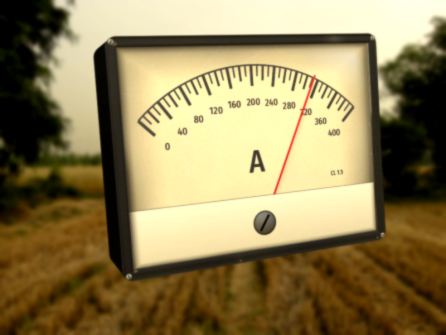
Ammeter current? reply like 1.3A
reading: 310A
